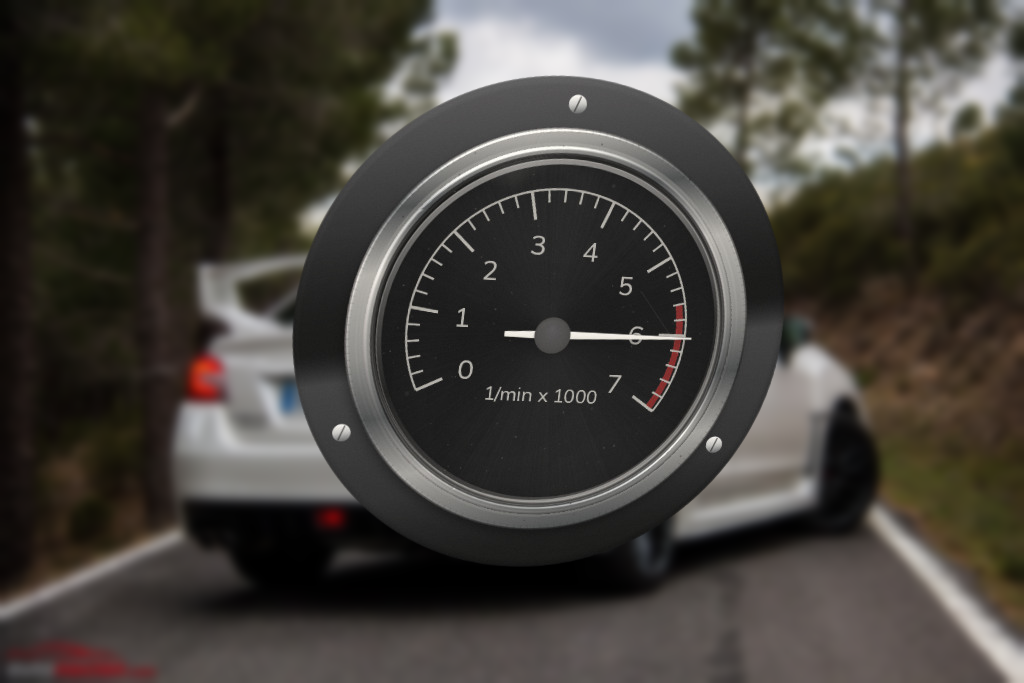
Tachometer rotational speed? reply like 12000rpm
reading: 6000rpm
